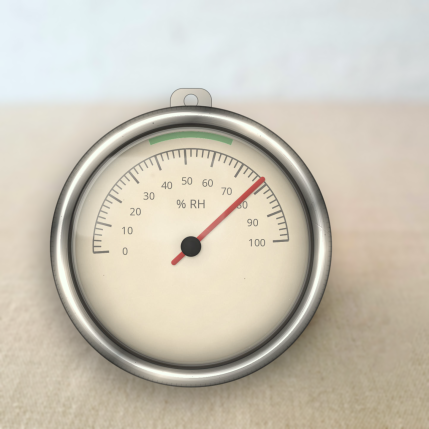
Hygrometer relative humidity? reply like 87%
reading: 78%
